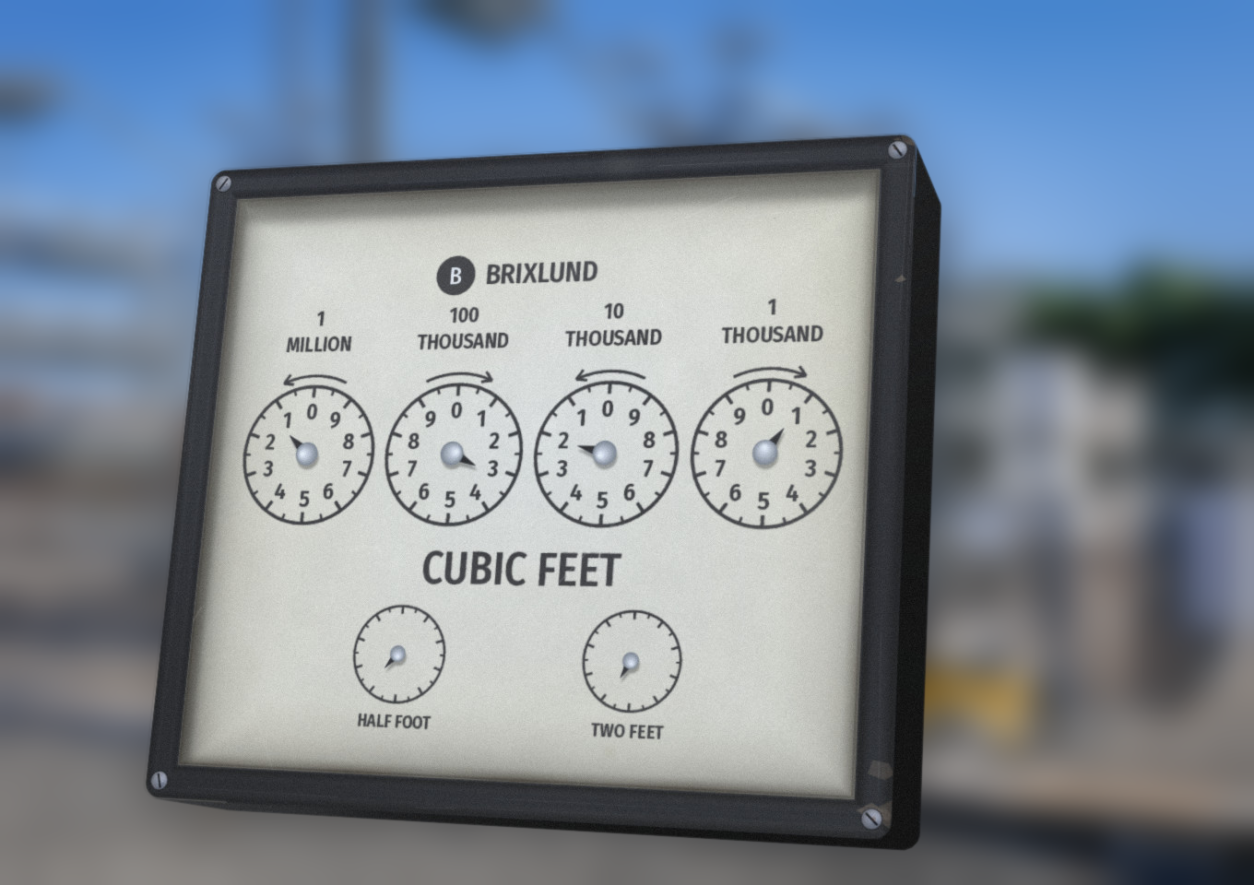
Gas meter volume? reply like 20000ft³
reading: 132100ft³
